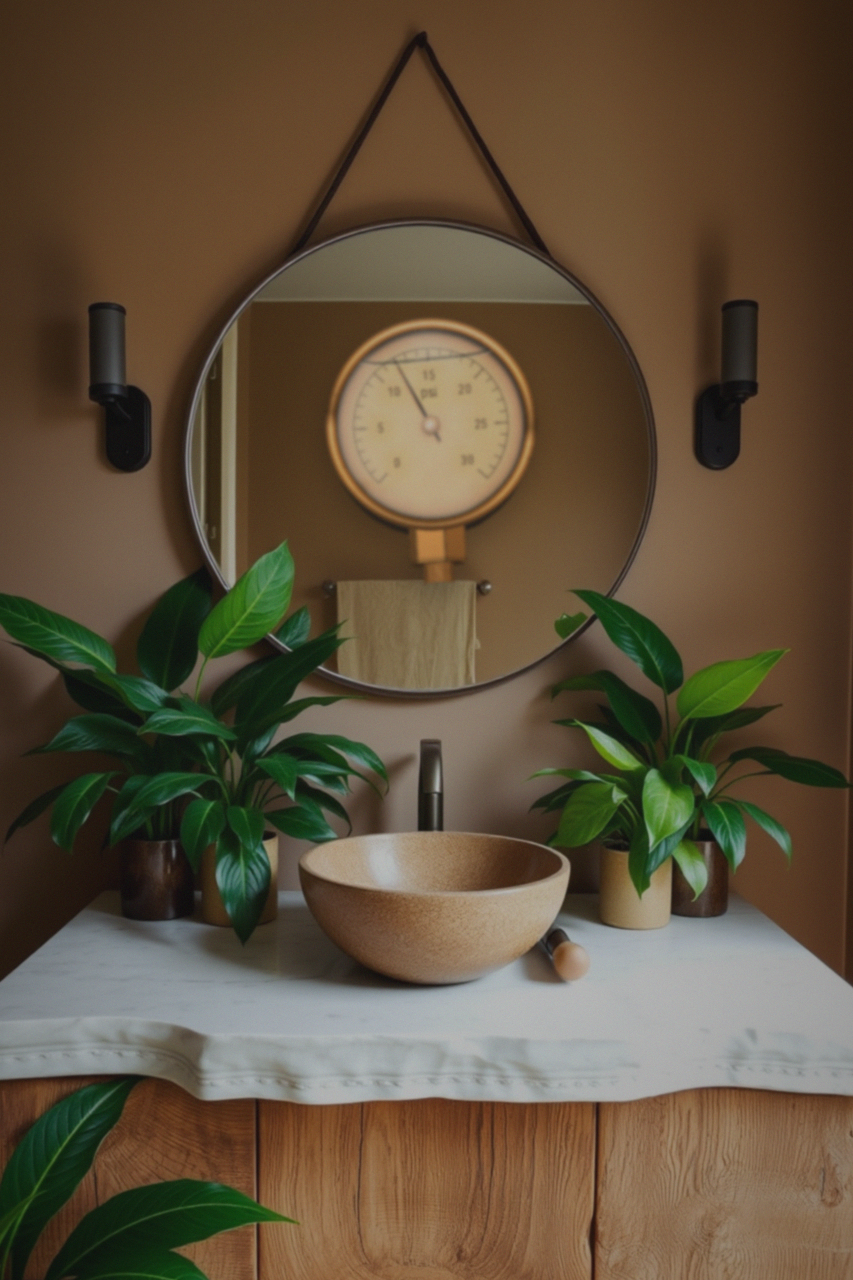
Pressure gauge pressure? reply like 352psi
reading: 12psi
